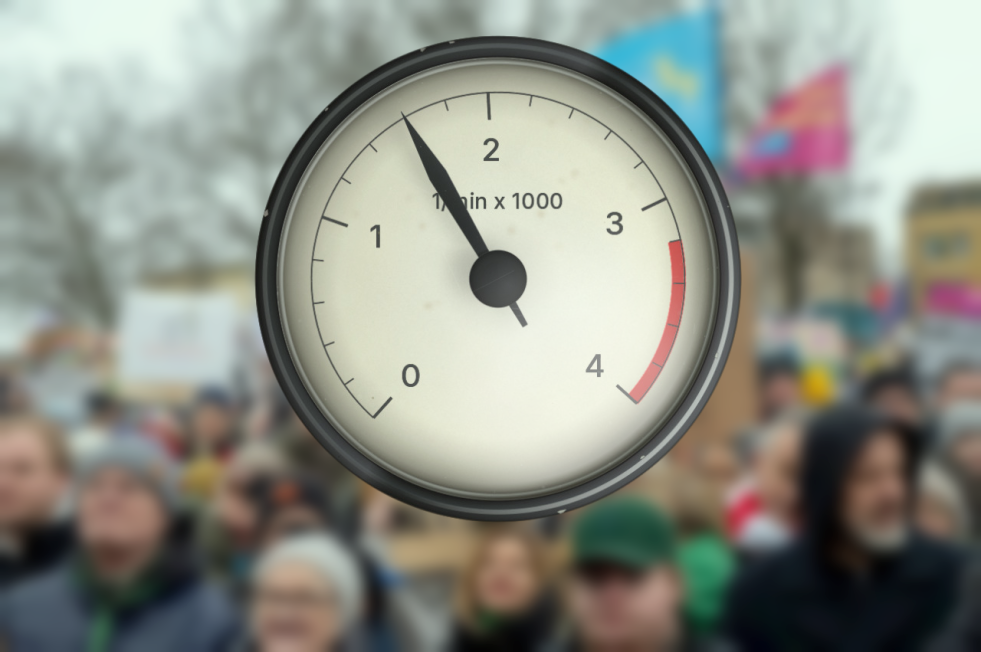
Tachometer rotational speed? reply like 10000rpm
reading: 1600rpm
